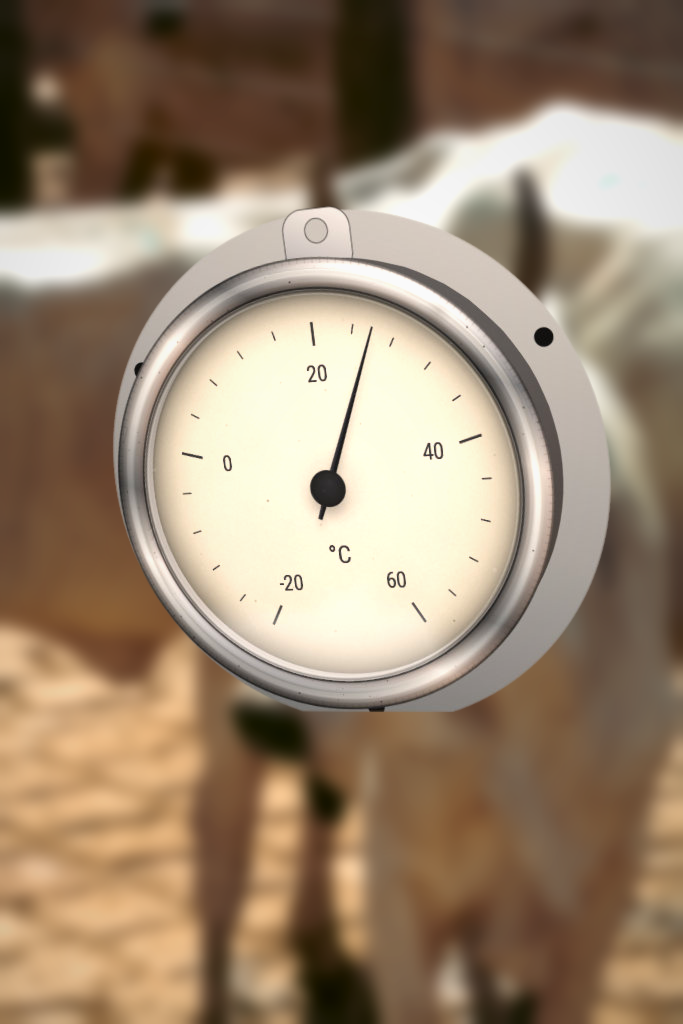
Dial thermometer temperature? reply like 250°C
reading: 26°C
